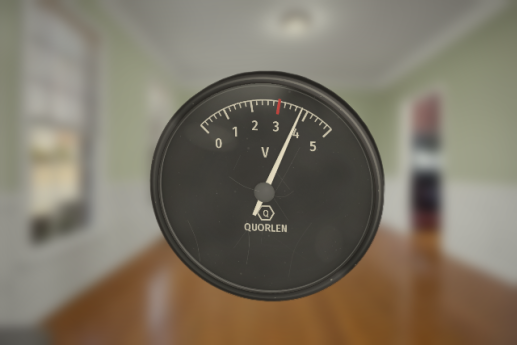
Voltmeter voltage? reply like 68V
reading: 3.8V
